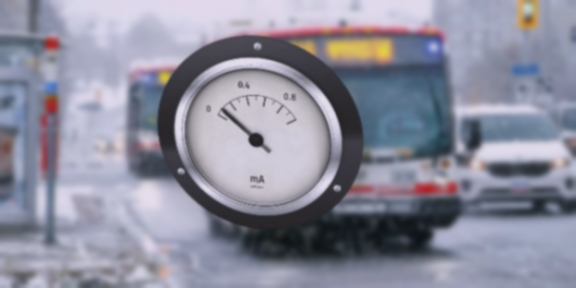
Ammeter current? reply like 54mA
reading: 0.1mA
